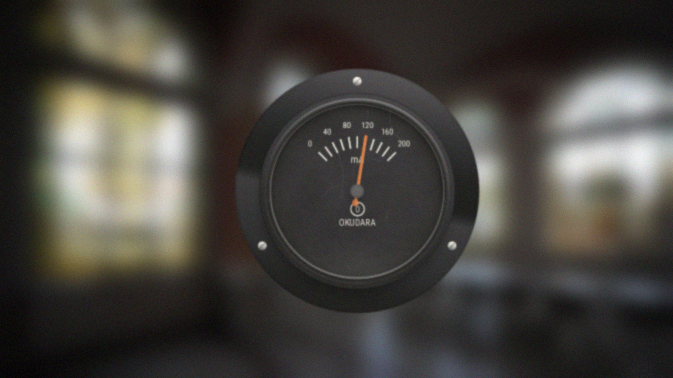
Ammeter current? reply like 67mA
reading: 120mA
